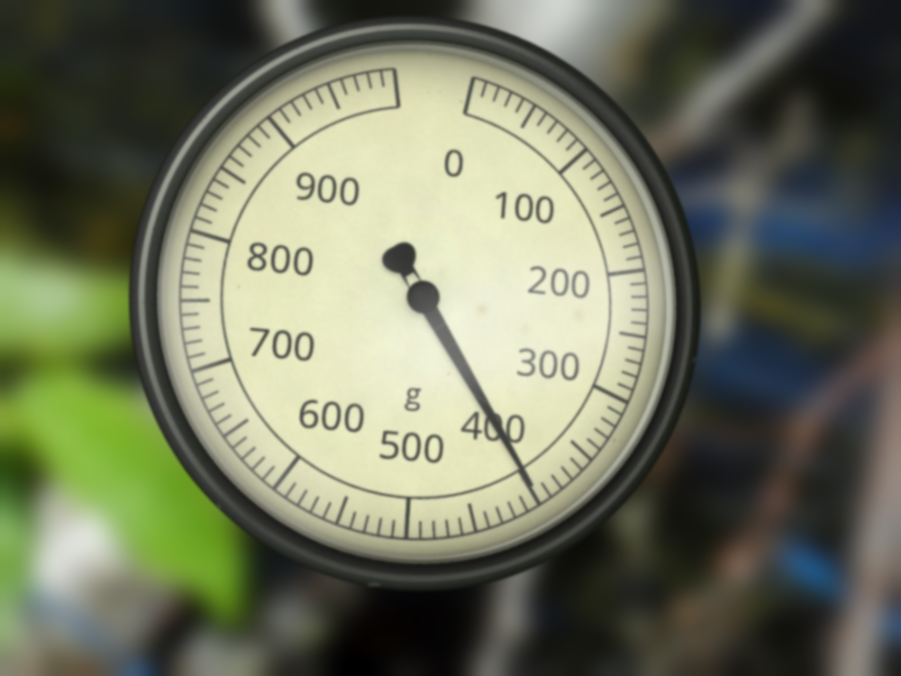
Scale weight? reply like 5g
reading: 400g
